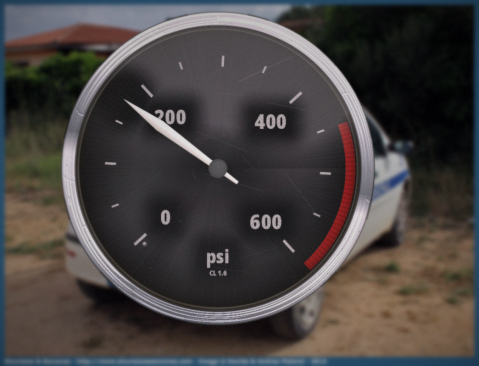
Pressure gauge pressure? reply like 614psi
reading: 175psi
